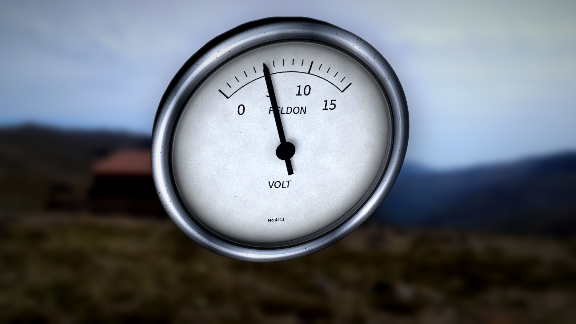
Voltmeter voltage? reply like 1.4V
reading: 5V
